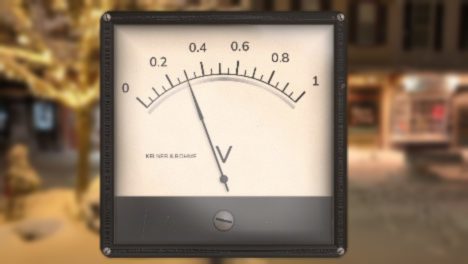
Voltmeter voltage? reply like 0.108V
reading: 0.3V
